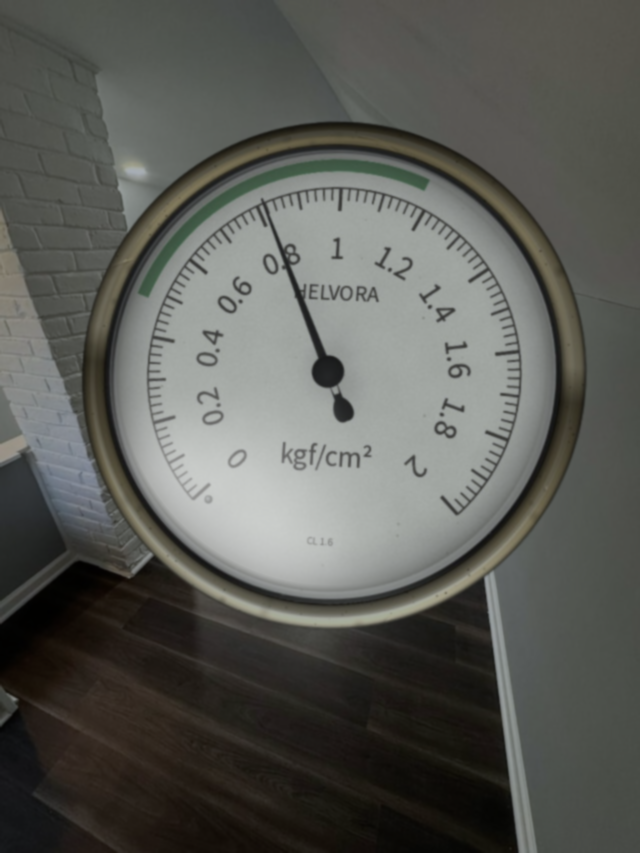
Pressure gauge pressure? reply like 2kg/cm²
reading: 0.82kg/cm²
